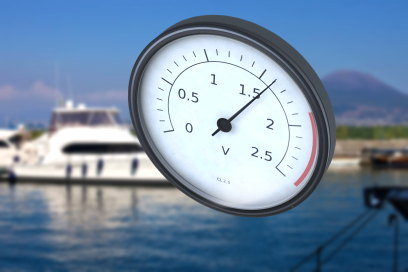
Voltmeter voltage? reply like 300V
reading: 1.6V
